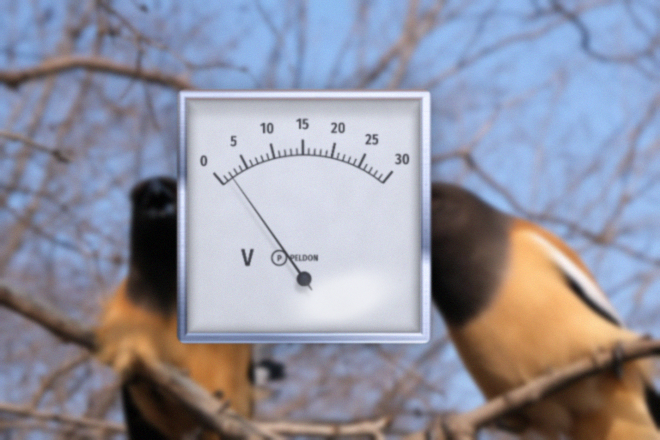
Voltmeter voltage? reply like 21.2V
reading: 2V
